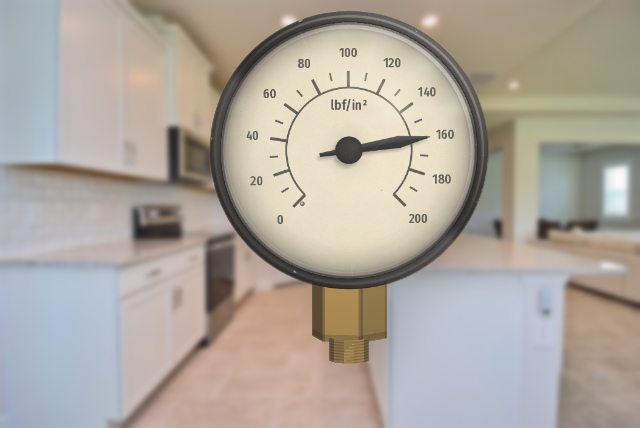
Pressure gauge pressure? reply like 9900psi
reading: 160psi
